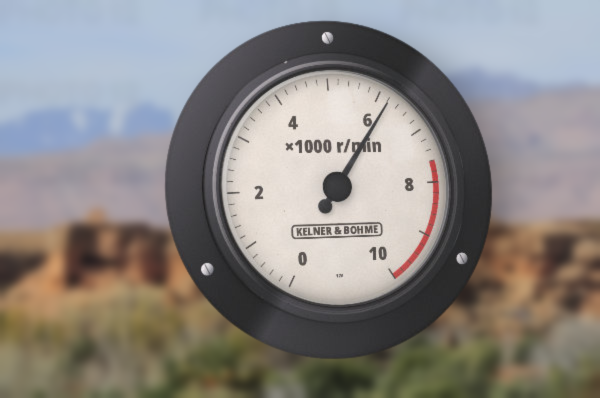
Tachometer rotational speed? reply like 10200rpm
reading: 6200rpm
